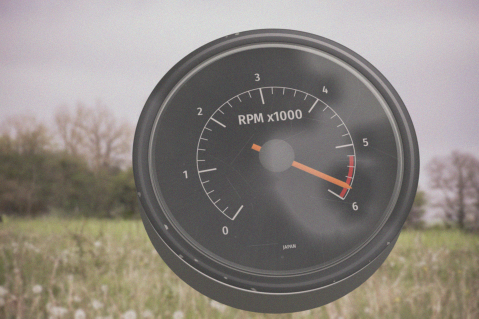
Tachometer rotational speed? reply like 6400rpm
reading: 5800rpm
